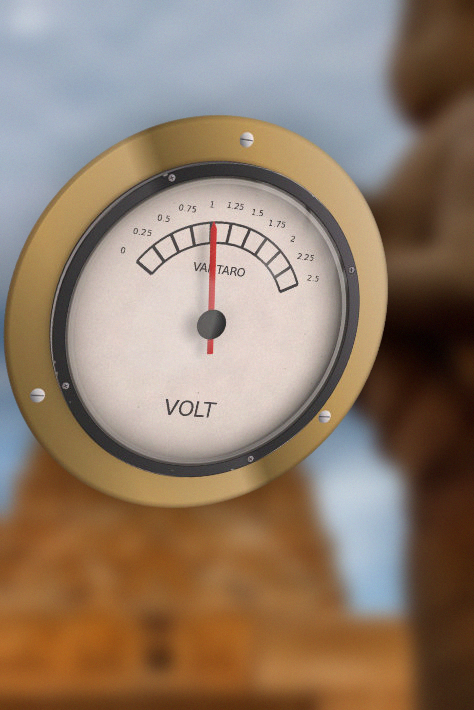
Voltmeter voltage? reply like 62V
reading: 1V
